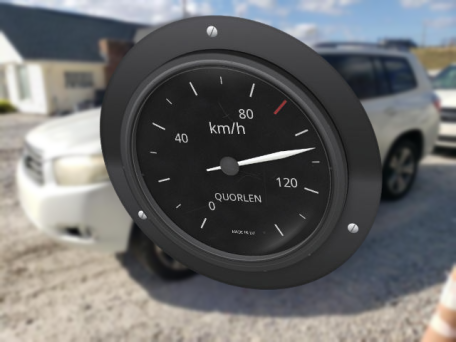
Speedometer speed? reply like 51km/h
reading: 105km/h
